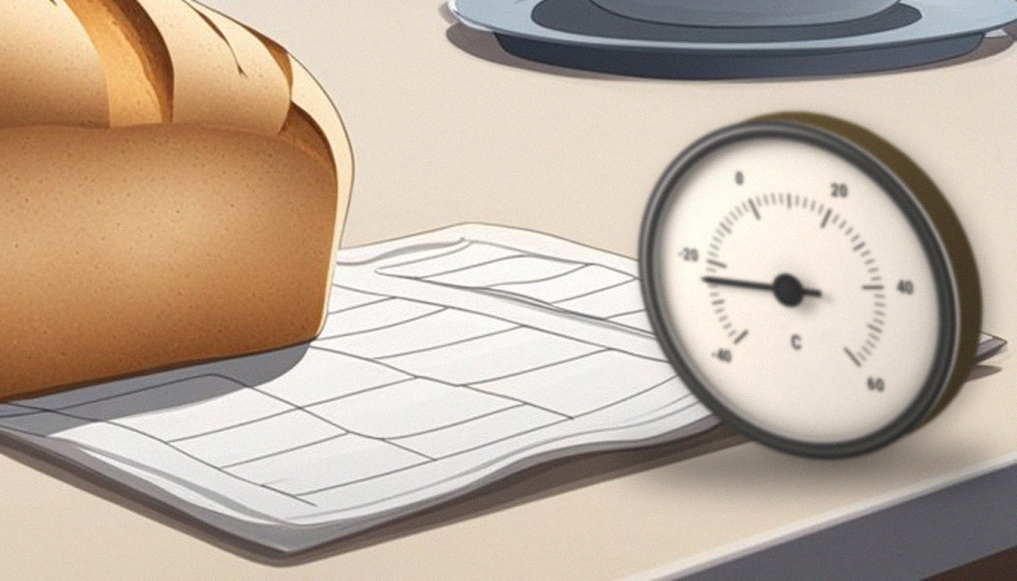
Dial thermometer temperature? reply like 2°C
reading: -24°C
